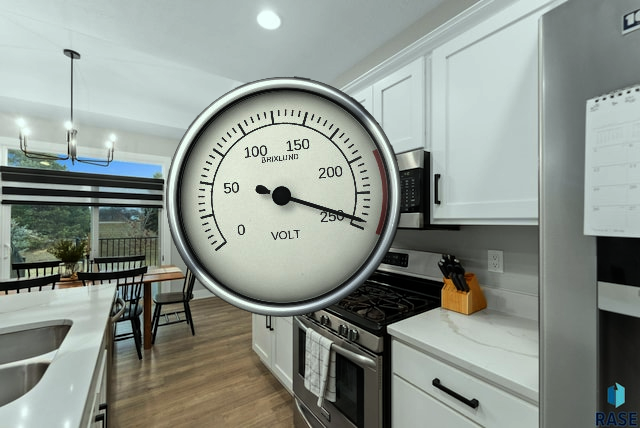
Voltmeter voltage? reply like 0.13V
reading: 245V
